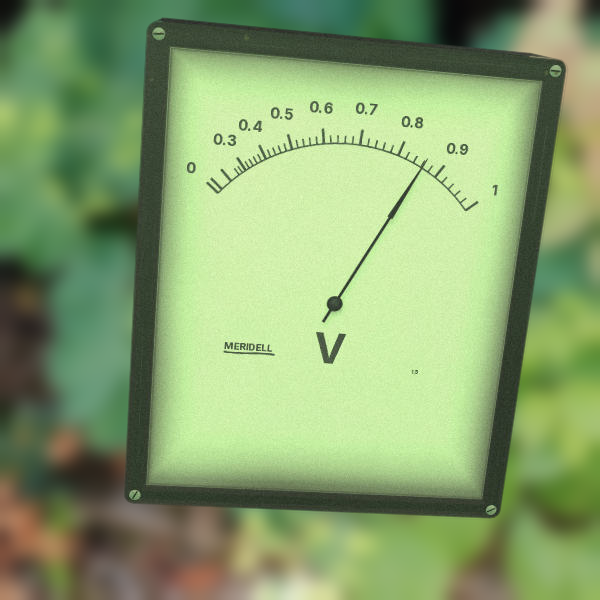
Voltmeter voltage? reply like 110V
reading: 0.86V
